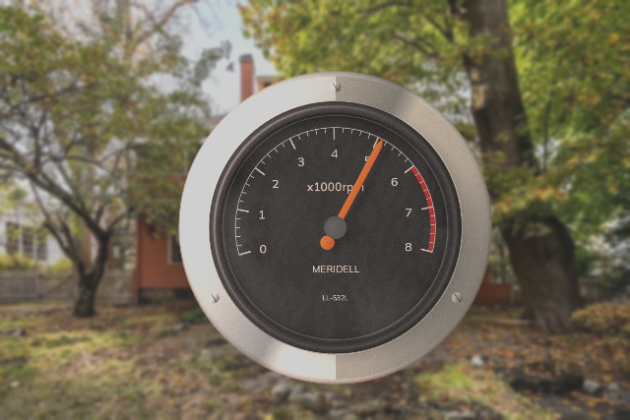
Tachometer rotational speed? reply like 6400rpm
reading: 5100rpm
